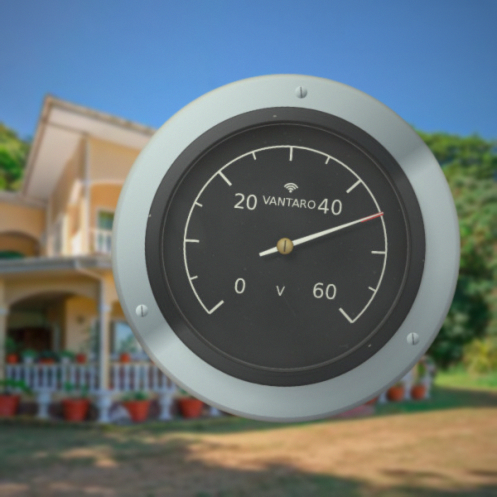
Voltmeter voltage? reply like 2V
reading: 45V
